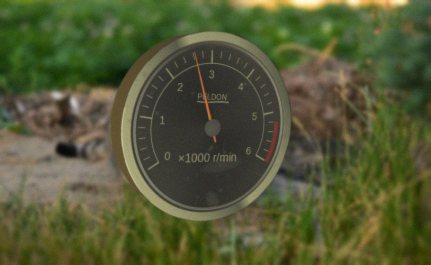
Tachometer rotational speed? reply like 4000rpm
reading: 2600rpm
